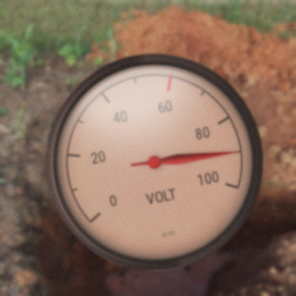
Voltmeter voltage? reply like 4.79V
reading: 90V
